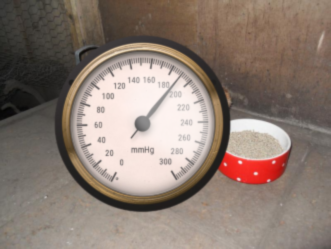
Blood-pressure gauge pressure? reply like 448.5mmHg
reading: 190mmHg
